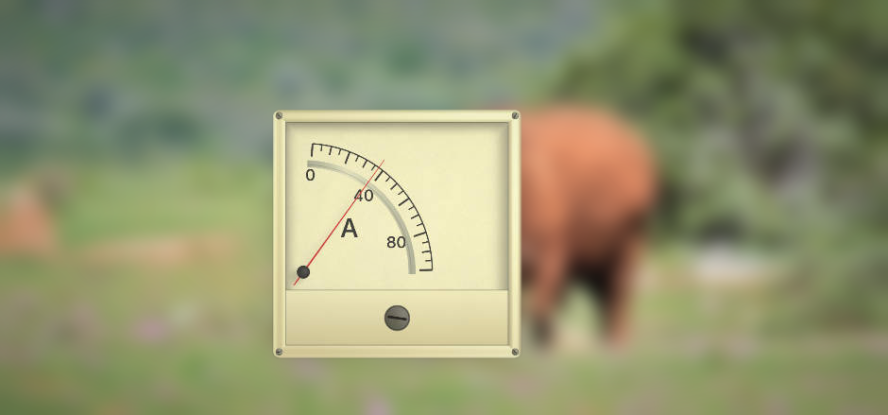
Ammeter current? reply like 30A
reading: 37.5A
